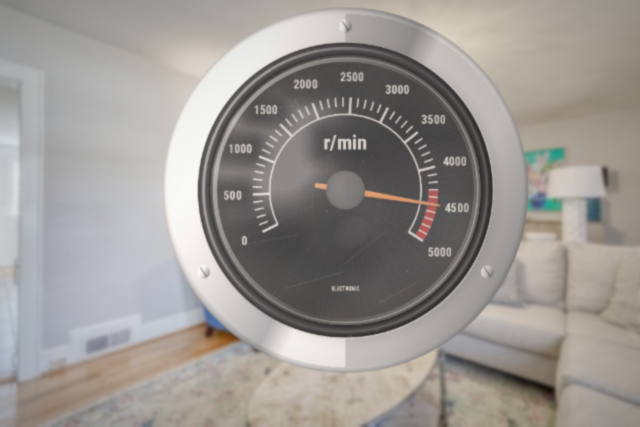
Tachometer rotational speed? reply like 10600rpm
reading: 4500rpm
